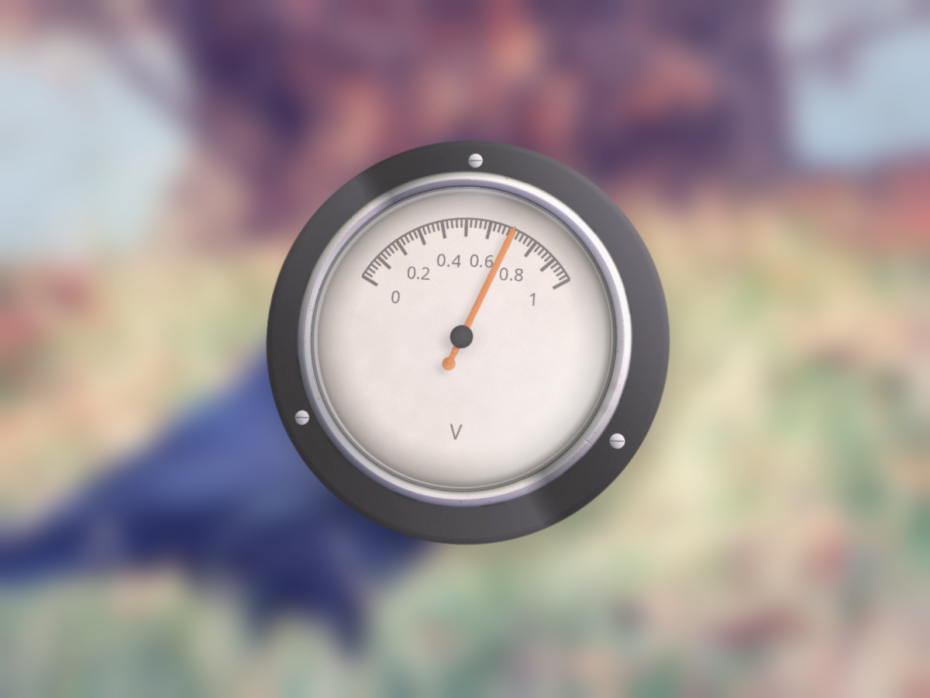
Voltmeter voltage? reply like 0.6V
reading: 0.7V
